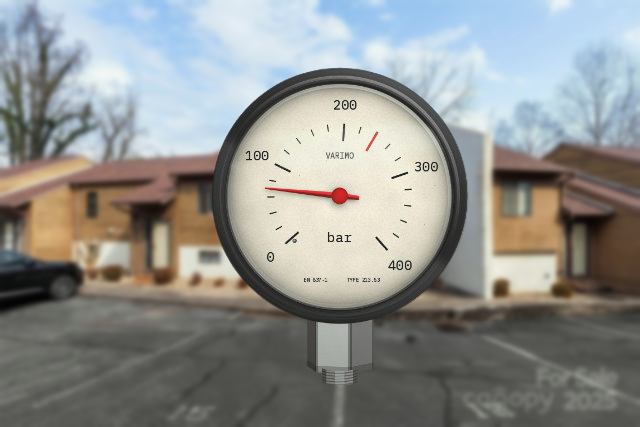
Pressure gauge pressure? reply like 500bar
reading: 70bar
